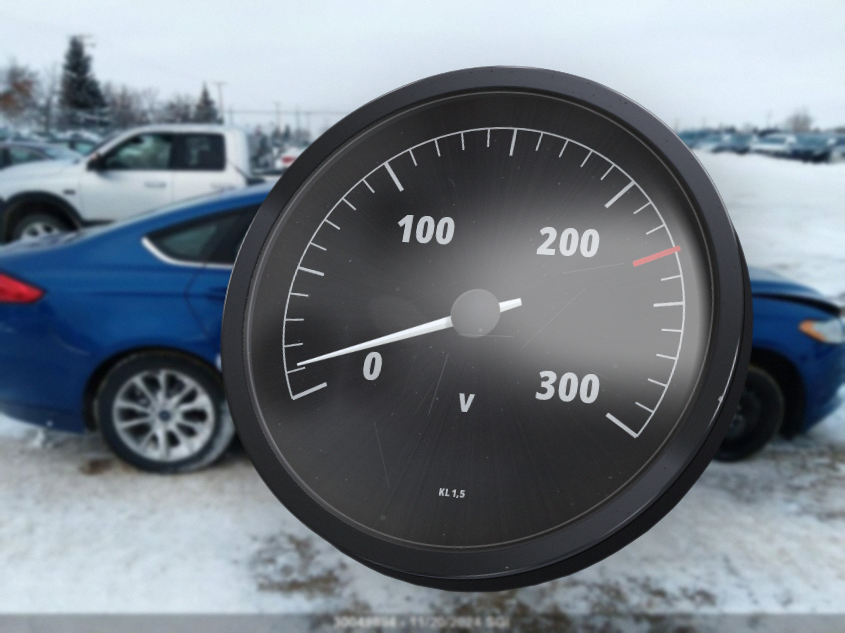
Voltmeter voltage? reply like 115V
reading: 10V
